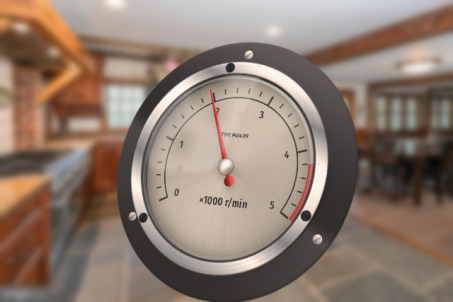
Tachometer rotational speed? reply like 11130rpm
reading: 2000rpm
